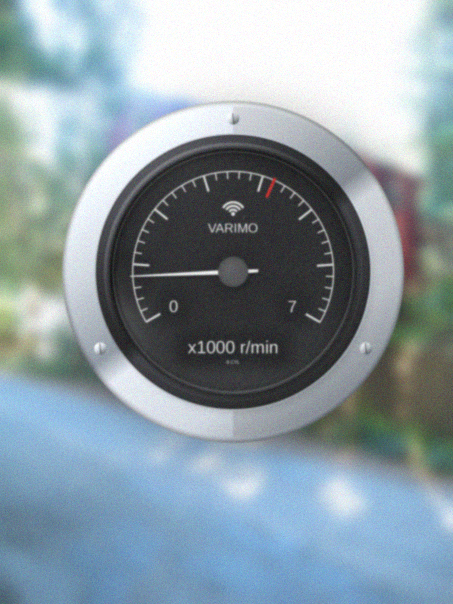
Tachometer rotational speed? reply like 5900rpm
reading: 800rpm
